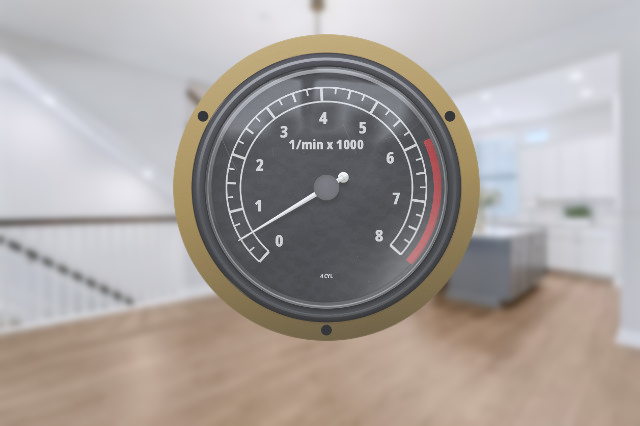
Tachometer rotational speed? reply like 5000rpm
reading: 500rpm
